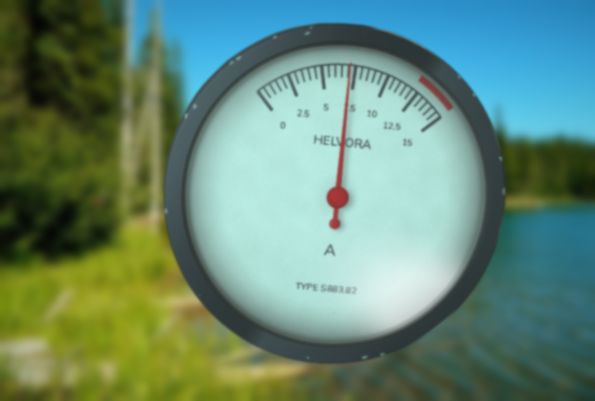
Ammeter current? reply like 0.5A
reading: 7A
